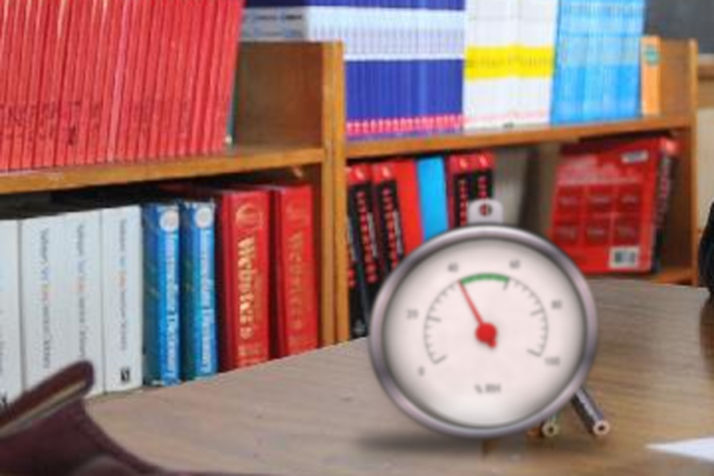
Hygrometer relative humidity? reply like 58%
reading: 40%
